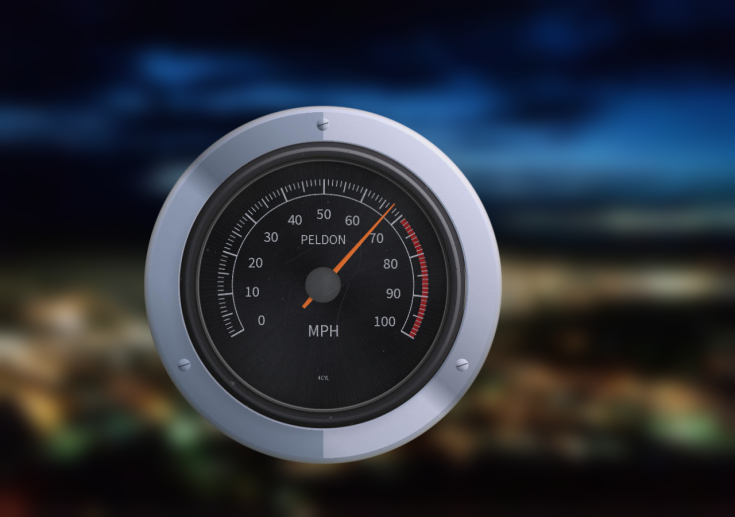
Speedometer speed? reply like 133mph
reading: 67mph
